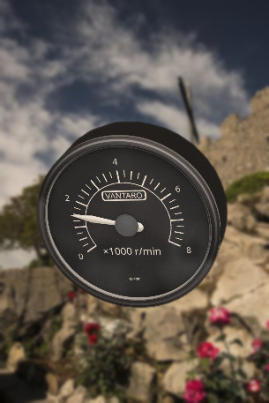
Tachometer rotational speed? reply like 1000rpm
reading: 1500rpm
